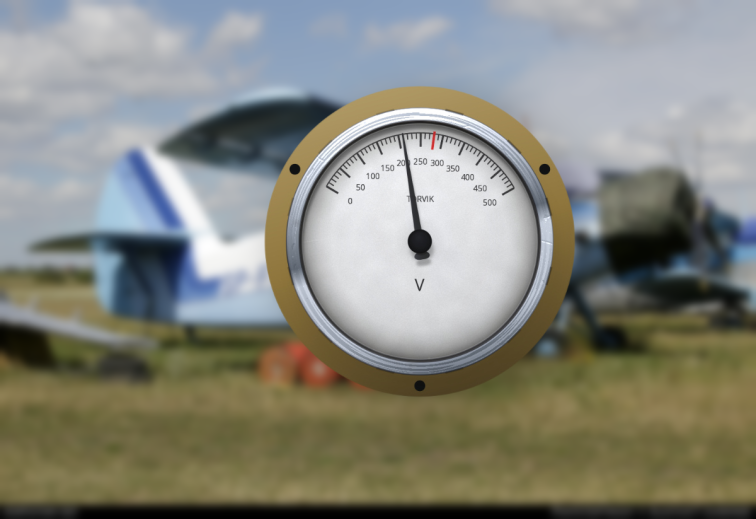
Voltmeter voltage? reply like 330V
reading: 210V
